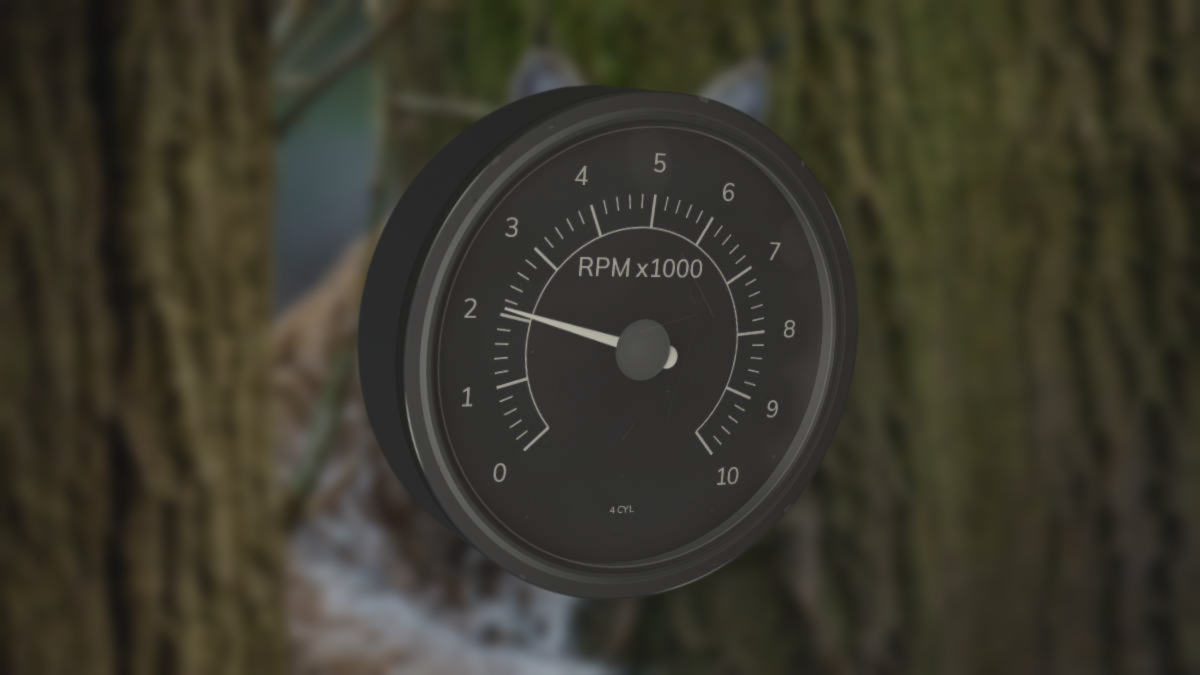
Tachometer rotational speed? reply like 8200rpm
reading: 2100rpm
